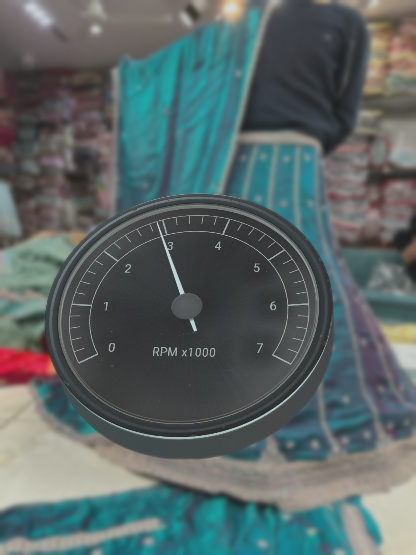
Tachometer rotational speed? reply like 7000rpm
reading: 2900rpm
